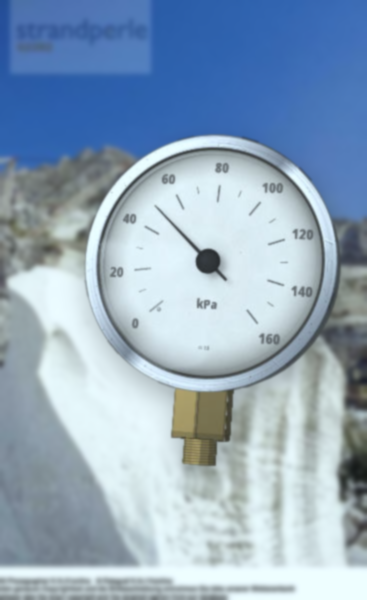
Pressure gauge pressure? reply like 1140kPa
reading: 50kPa
